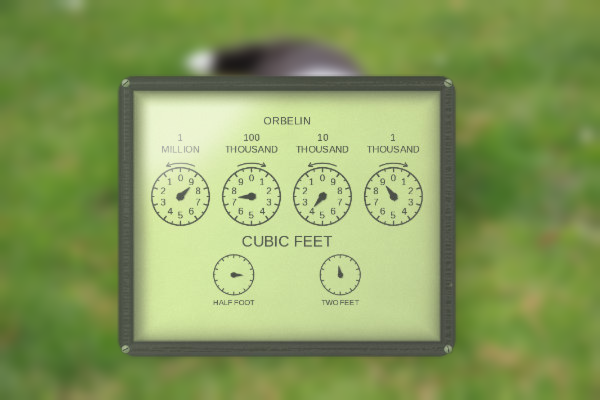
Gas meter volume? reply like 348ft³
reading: 873900ft³
